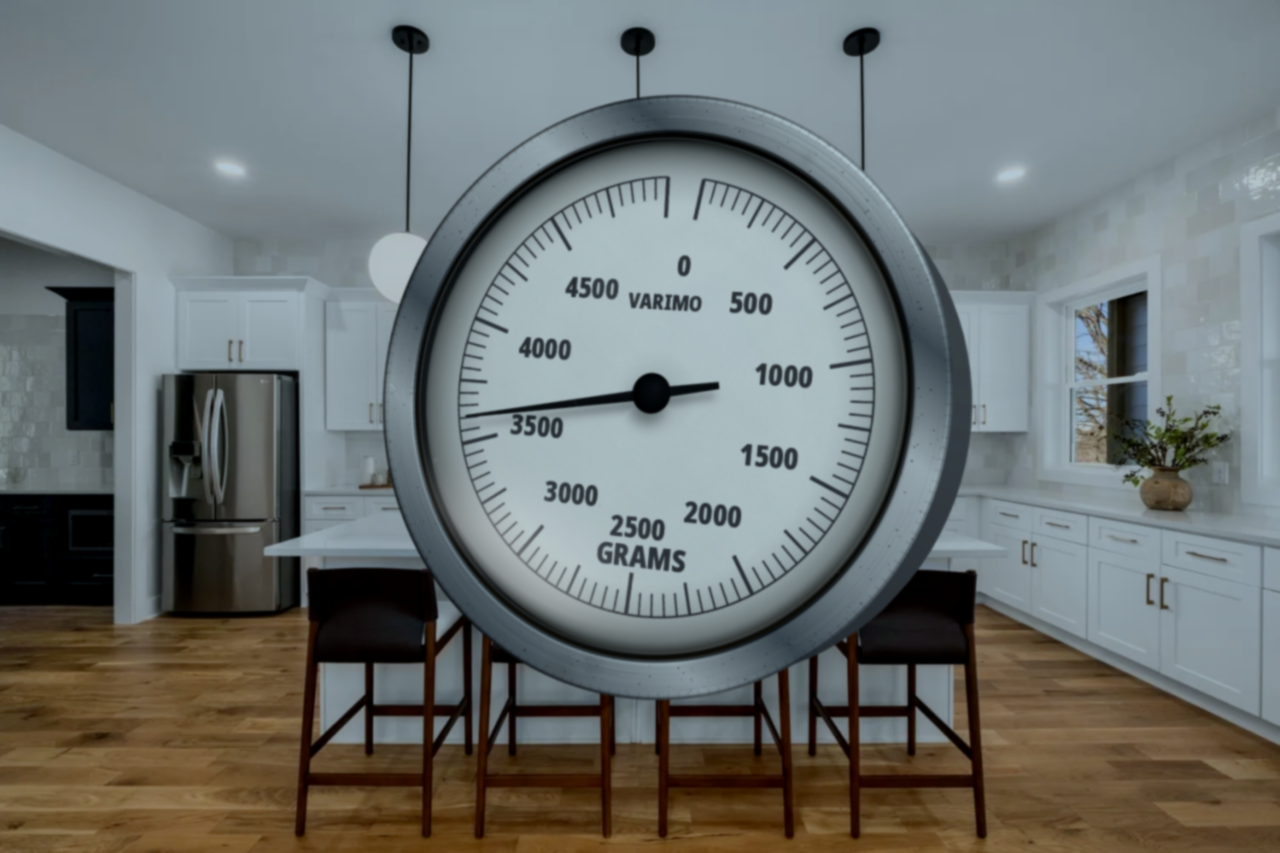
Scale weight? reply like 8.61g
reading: 3600g
